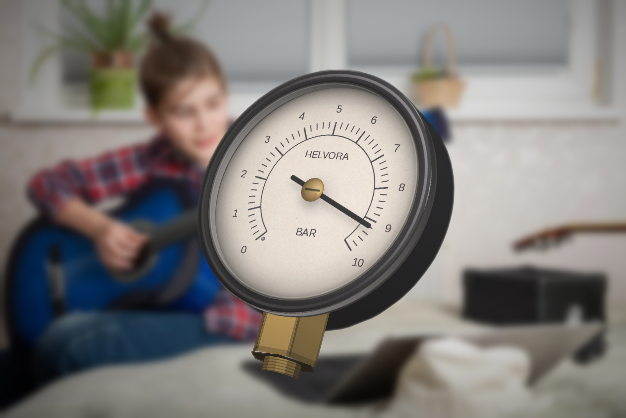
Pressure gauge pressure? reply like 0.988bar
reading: 9.2bar
